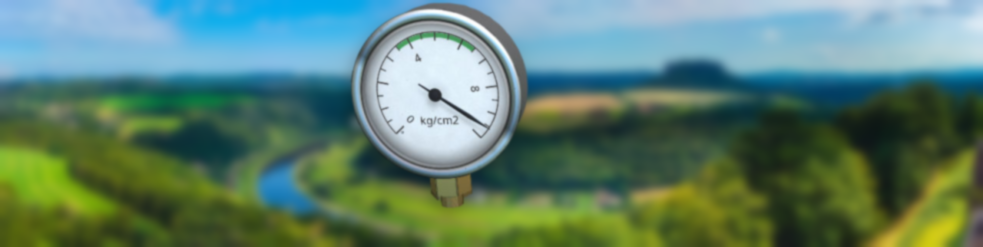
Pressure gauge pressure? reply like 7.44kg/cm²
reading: 9.5kg/cm²
